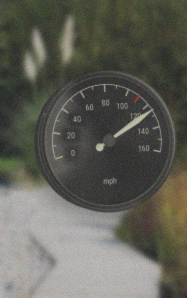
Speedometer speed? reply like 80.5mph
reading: 125mph
